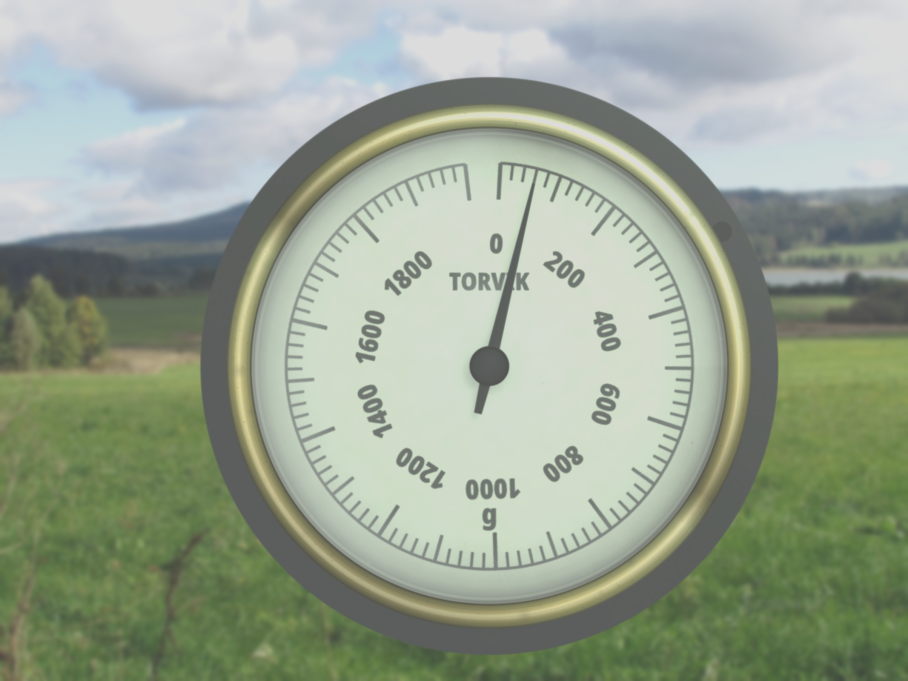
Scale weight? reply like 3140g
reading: 60g
